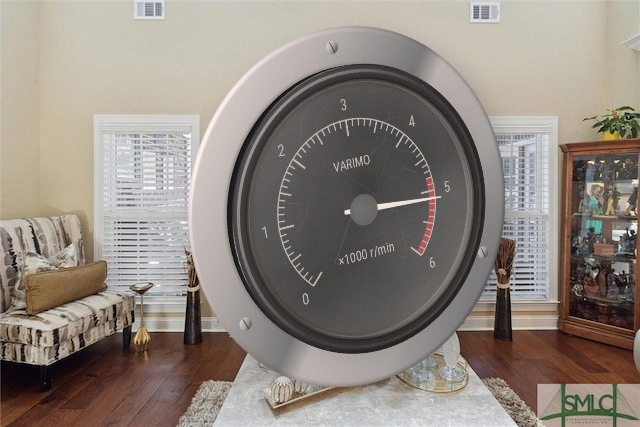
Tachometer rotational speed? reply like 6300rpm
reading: 5100rpm
